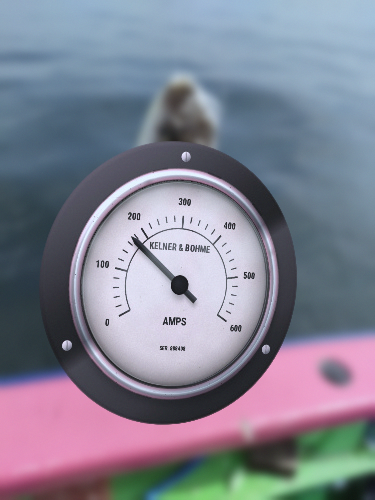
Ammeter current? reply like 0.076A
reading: 170A
